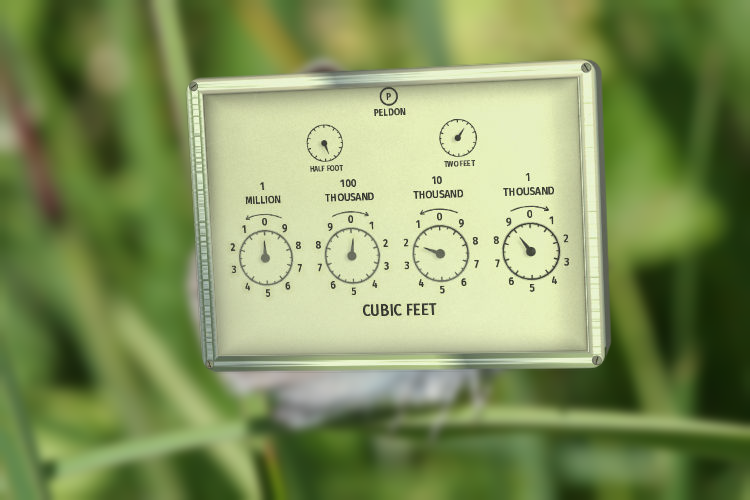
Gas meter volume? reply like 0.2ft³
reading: 1900ft³
